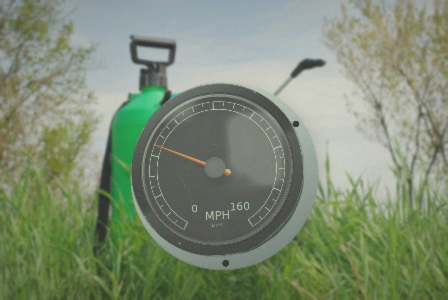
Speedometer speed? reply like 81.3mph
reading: 45mph
